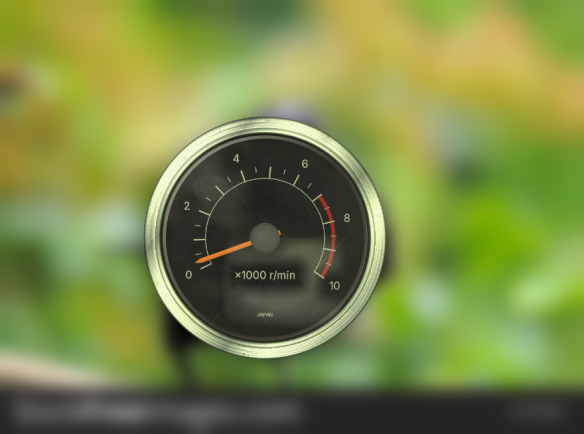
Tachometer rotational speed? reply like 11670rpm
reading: 250rpm
